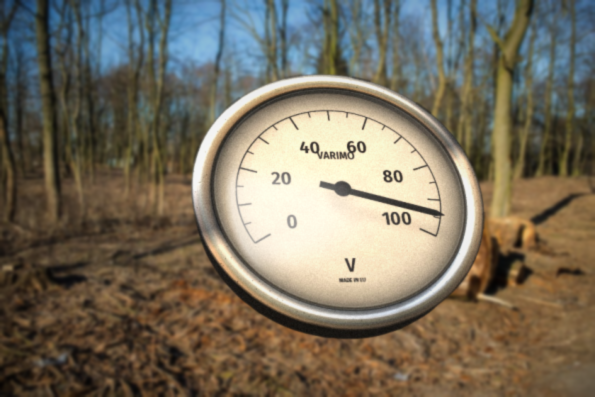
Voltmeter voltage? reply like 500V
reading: 95V
